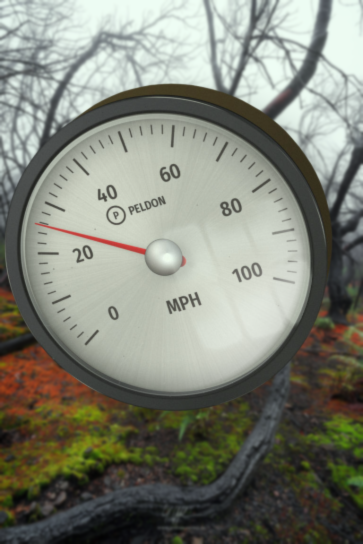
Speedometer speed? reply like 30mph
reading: 26mph
